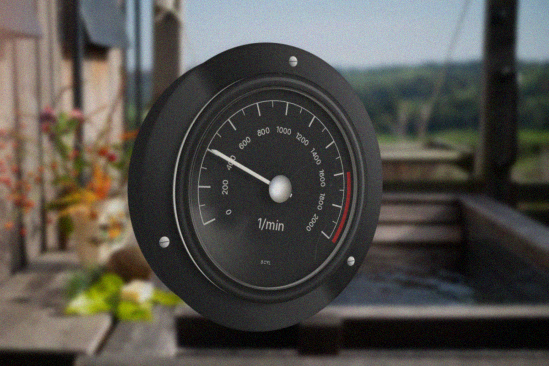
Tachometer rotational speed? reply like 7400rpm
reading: 400rpm
